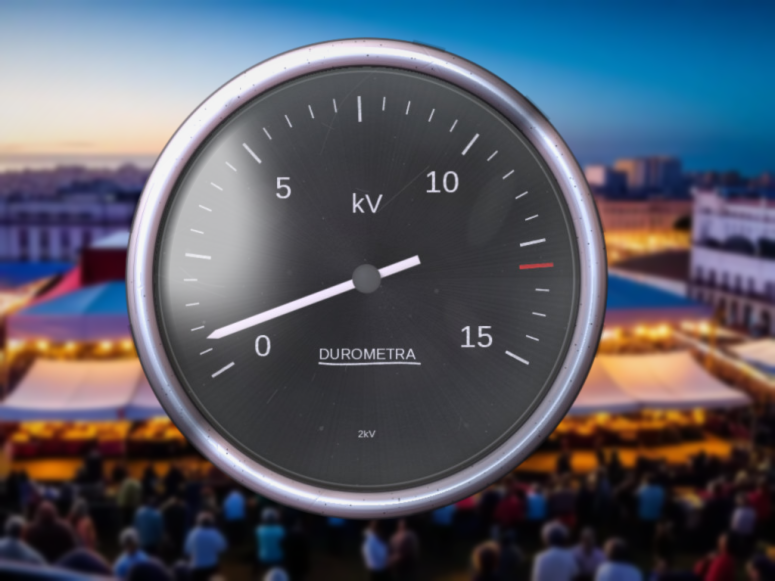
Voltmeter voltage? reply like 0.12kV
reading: 0.75kV
